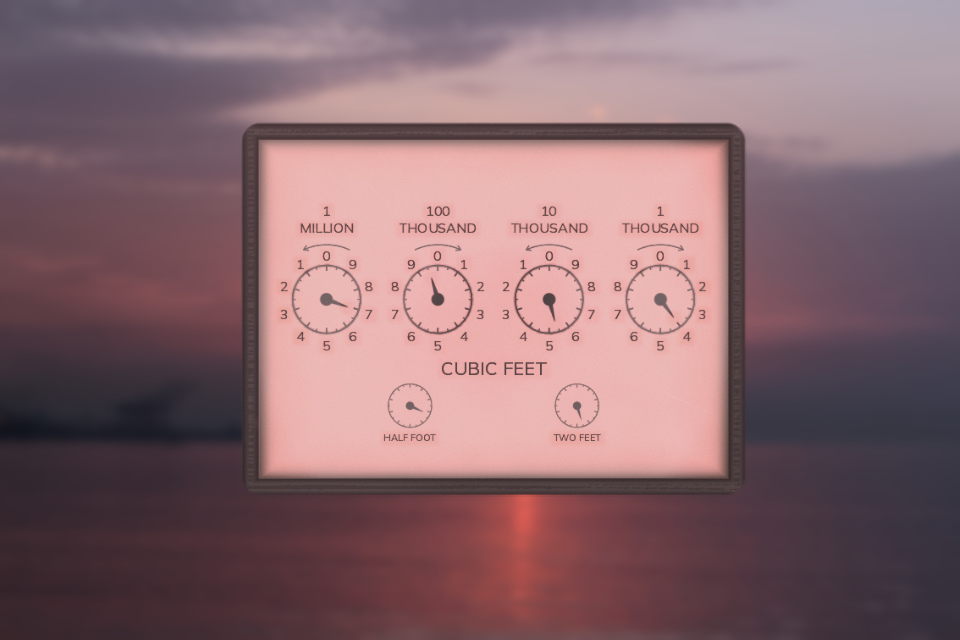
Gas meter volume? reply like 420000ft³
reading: 695400ft³
